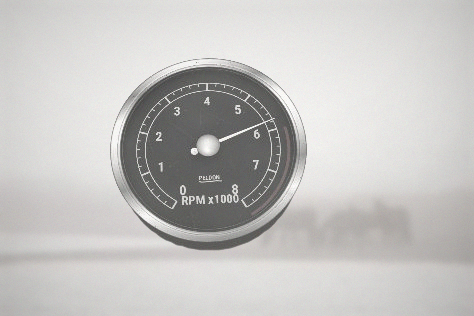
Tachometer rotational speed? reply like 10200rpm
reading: 5800rpm
